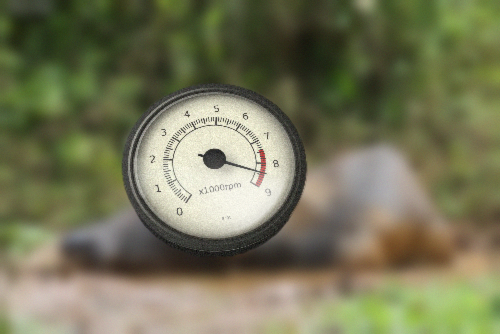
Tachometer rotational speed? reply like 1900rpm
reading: 8500rpm
